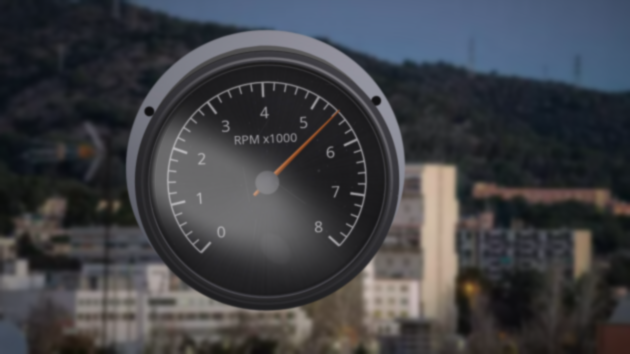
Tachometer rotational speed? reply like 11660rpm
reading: 5400rpm
